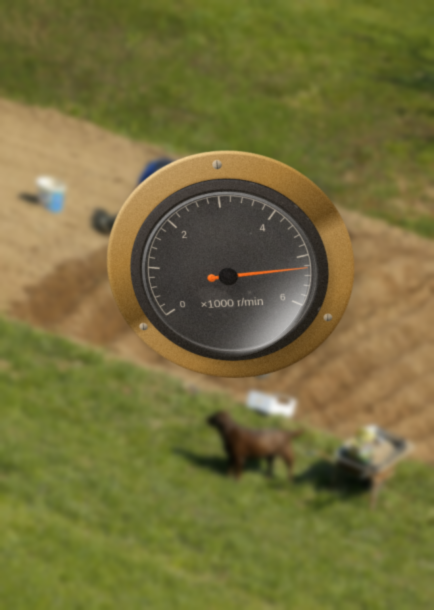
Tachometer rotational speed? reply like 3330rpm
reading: 5200rpm
